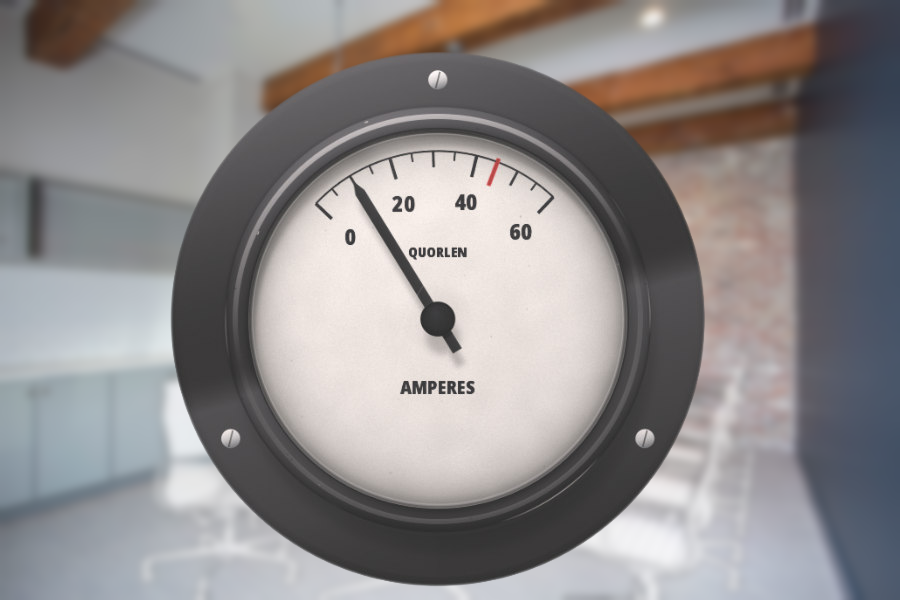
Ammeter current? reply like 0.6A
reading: 10A
